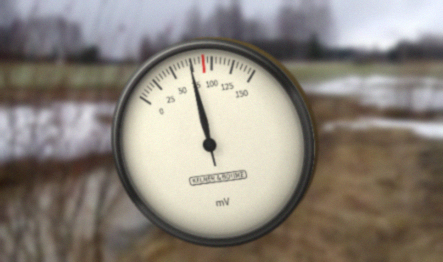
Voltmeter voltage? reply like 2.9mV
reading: 75mV
